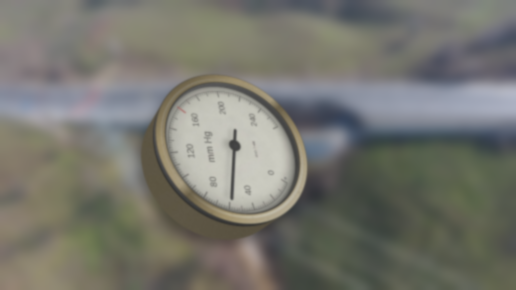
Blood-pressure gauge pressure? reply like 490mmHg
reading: 60mmHg
